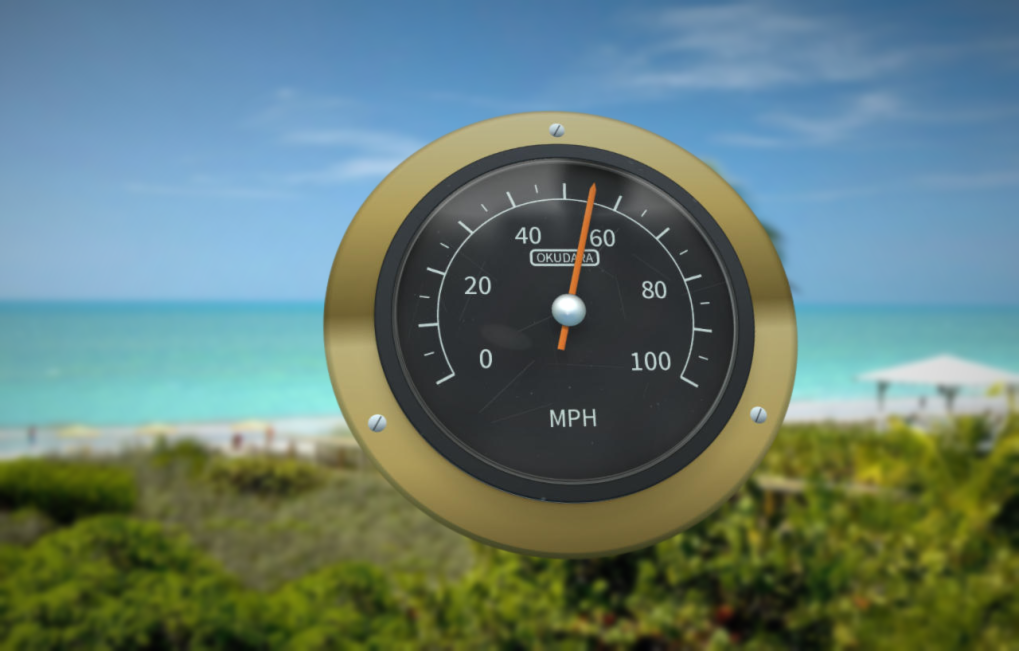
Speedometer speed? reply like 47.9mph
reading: 55mph
